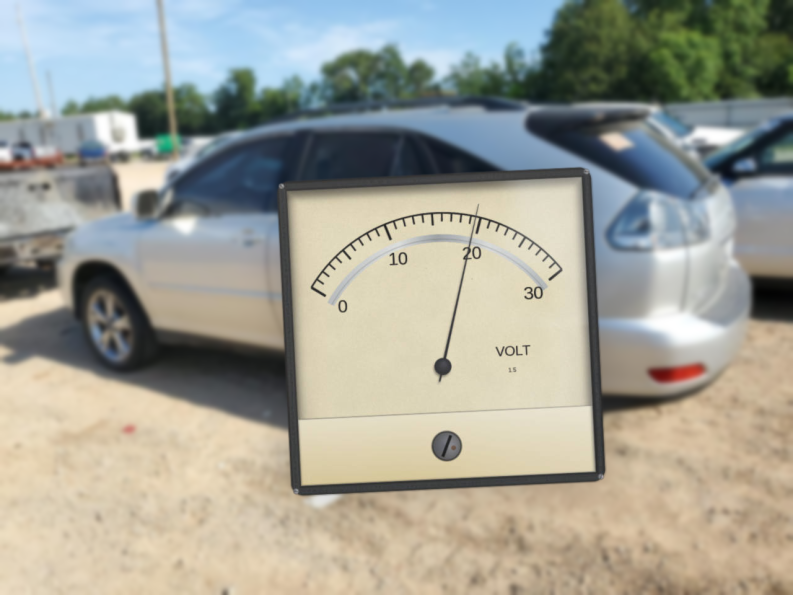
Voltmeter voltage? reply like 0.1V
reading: 19.5V
